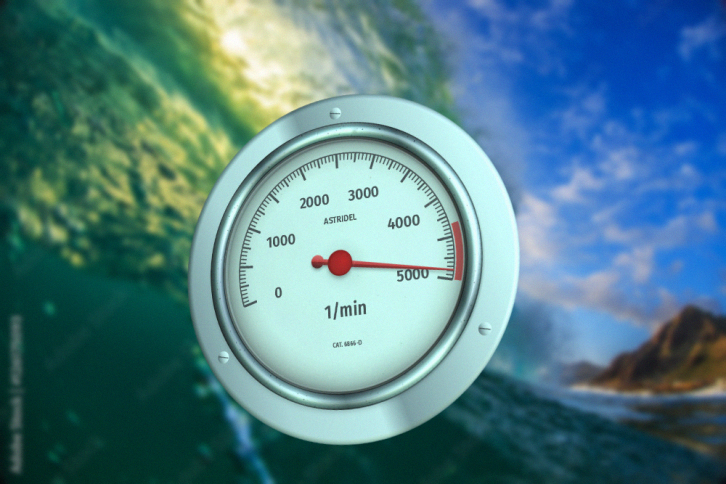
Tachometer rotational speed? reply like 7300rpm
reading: 4900rpm
